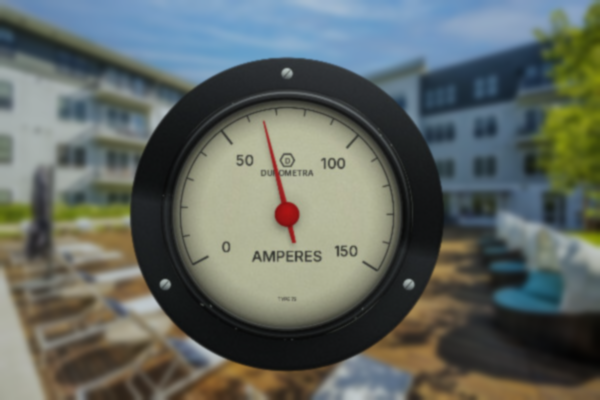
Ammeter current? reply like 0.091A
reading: 65A
